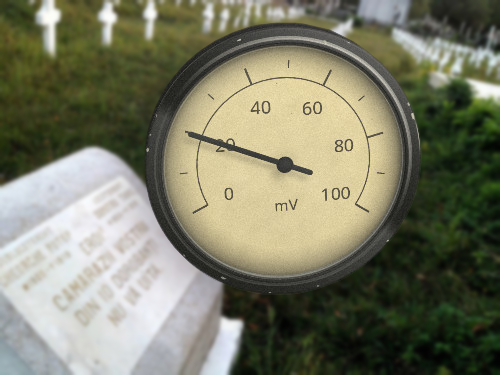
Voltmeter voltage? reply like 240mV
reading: 20mV
